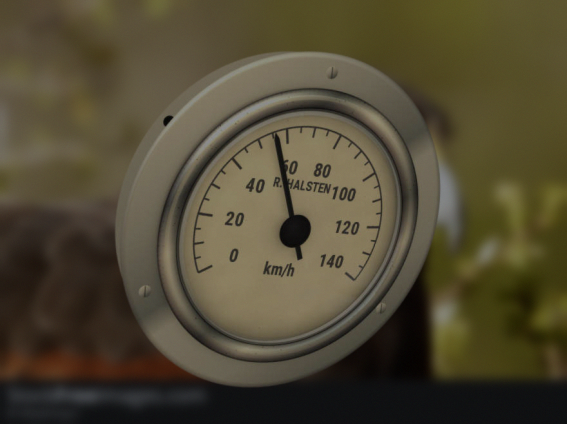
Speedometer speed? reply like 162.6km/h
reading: 55km/h
